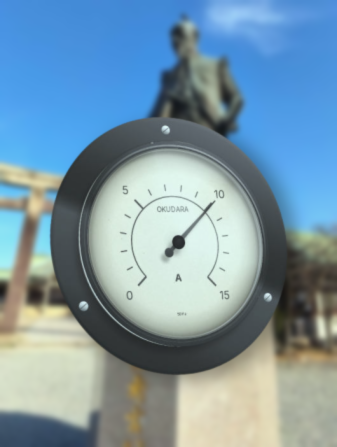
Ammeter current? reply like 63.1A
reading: 10A
